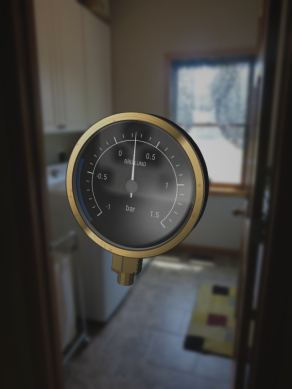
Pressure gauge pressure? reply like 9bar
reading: 0.25bar
